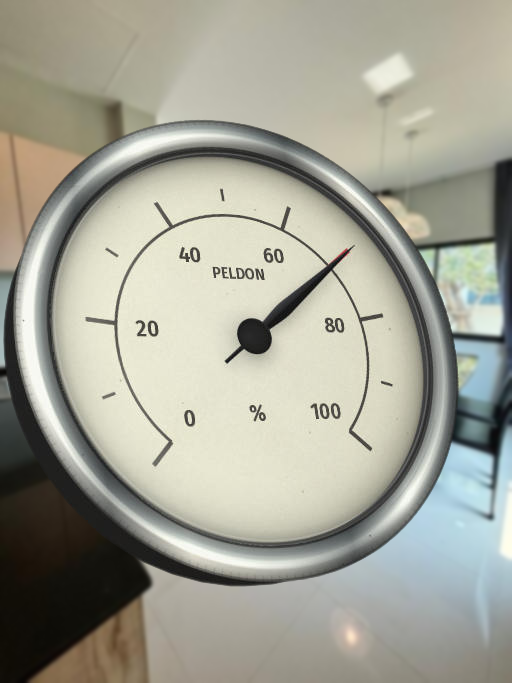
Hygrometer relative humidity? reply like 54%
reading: 70%
